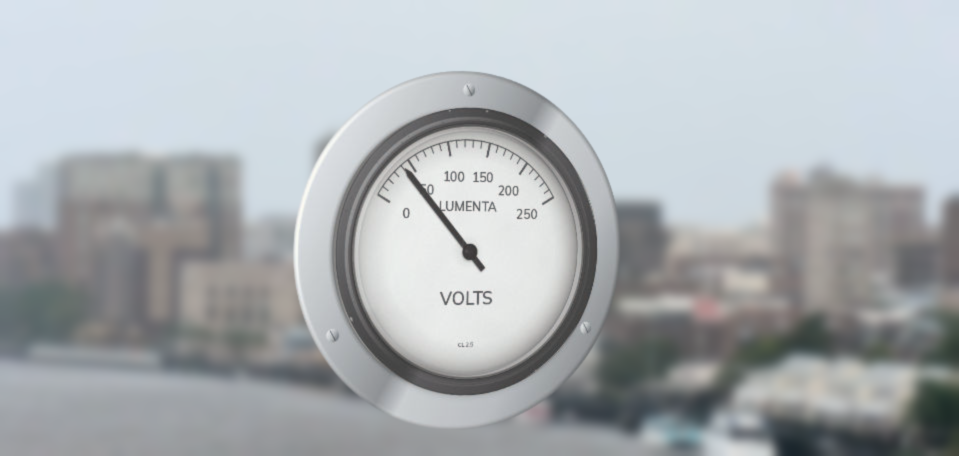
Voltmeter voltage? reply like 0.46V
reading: 40V
